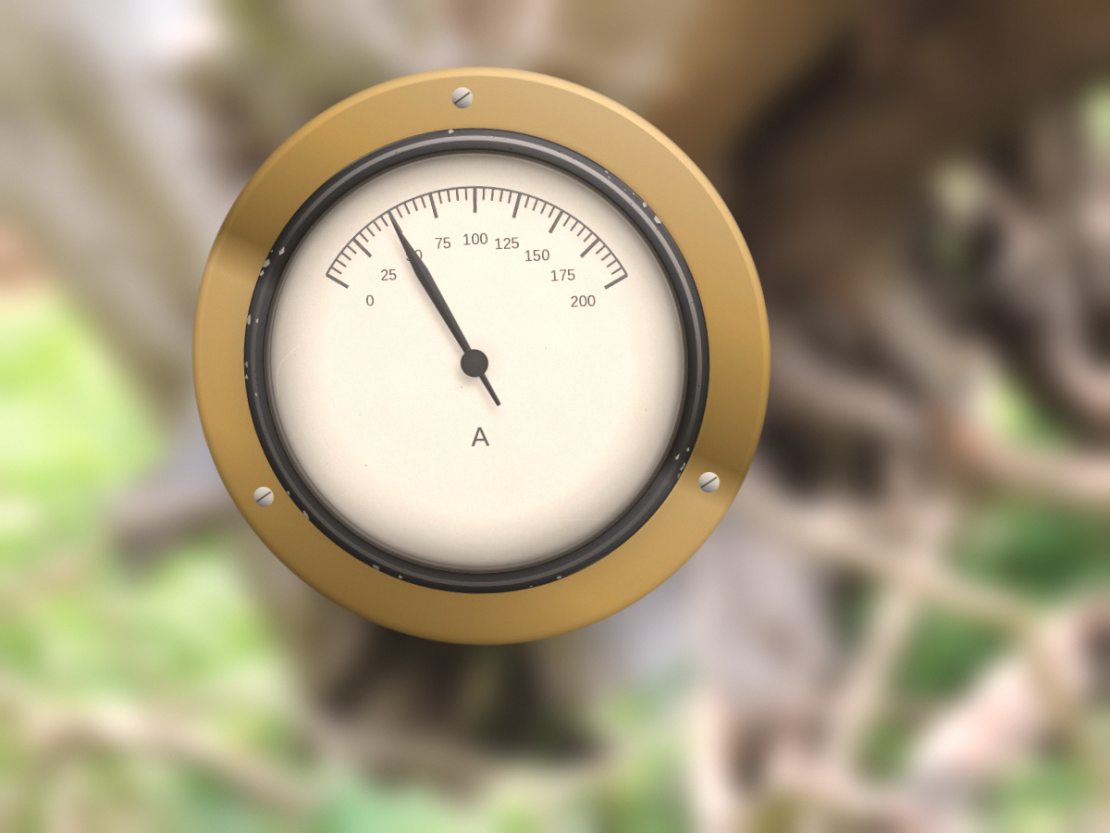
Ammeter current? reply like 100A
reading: 50A
